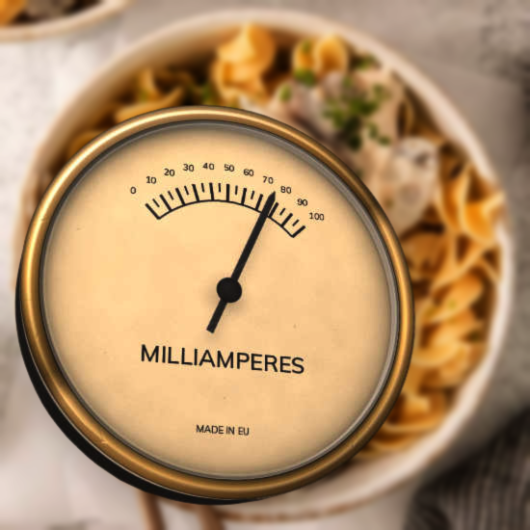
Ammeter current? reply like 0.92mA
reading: 75mA
